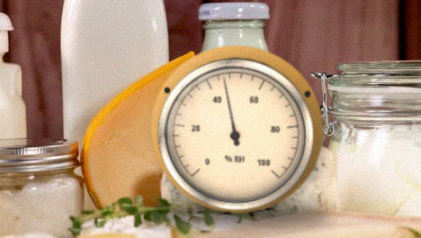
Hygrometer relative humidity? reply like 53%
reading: 46%
